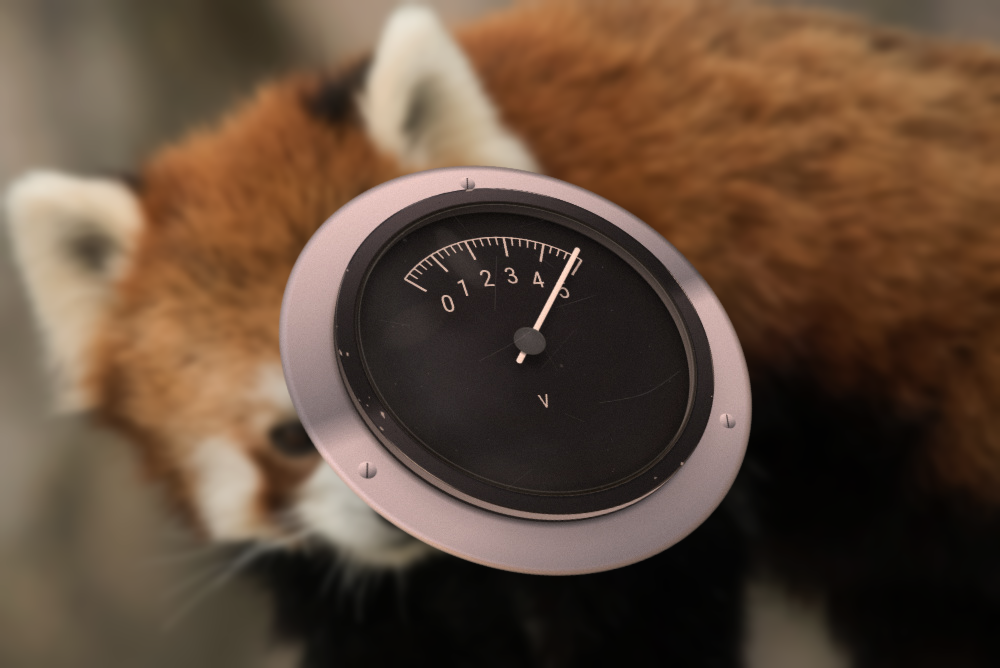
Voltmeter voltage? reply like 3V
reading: 4.8V
